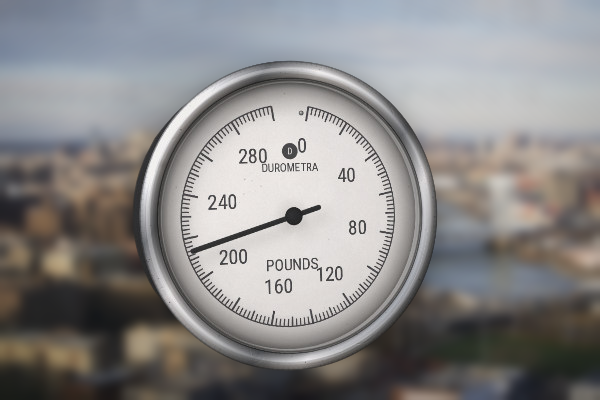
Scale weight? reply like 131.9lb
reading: 214lb
